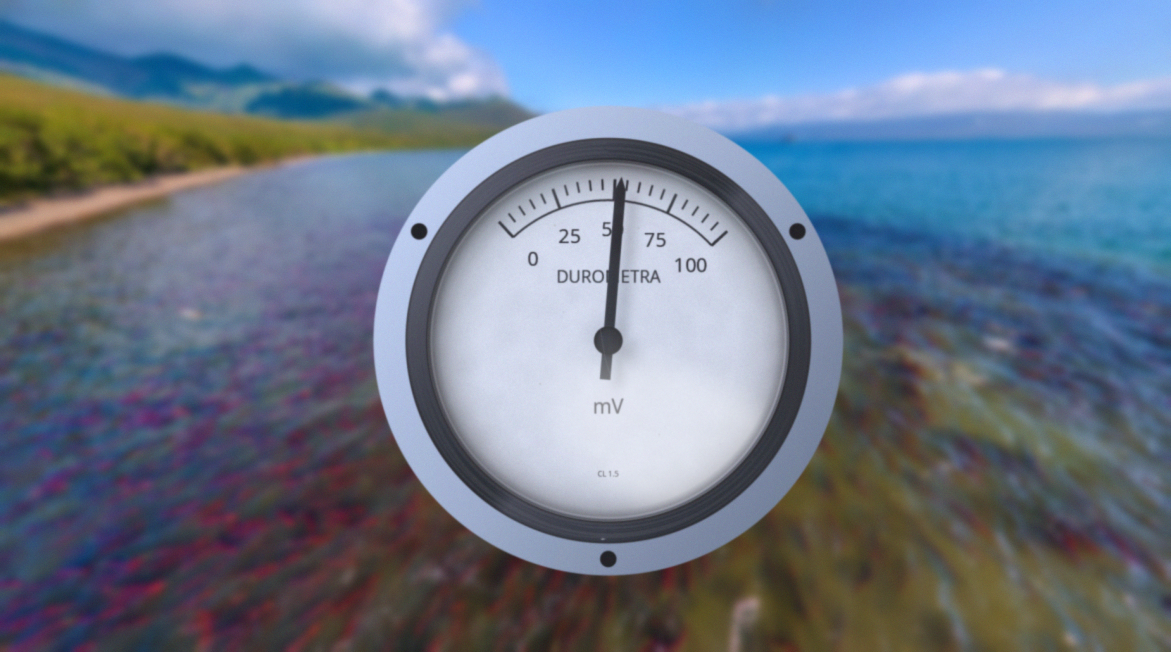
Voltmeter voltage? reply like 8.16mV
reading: 52.5mV
